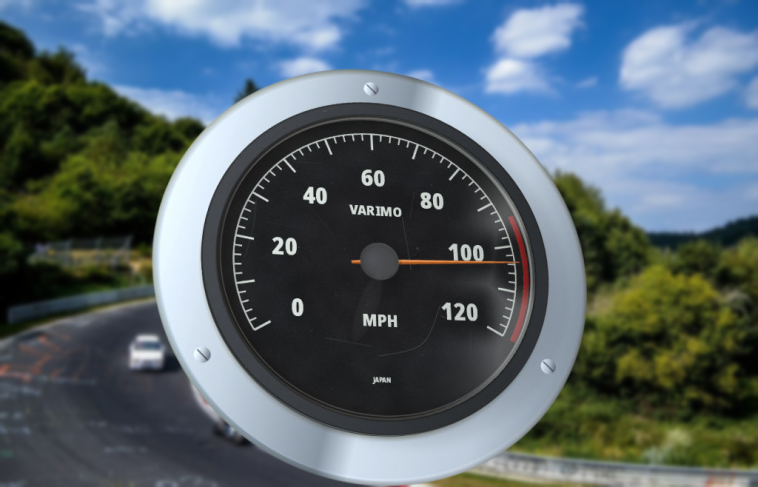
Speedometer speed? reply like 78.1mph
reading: 104mph
